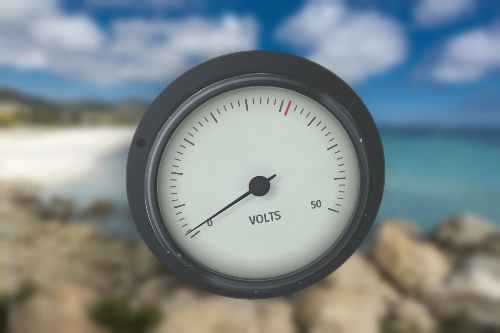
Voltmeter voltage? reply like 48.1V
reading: 1V
